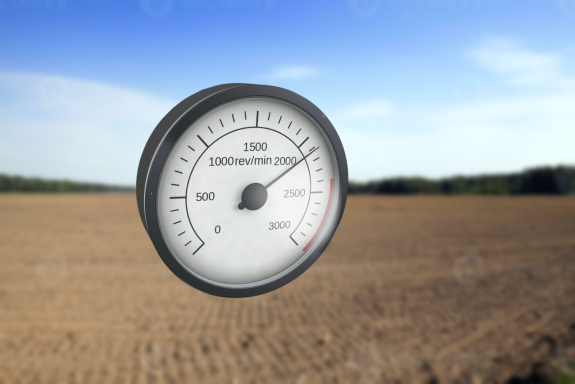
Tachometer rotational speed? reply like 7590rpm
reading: 2100rpm
